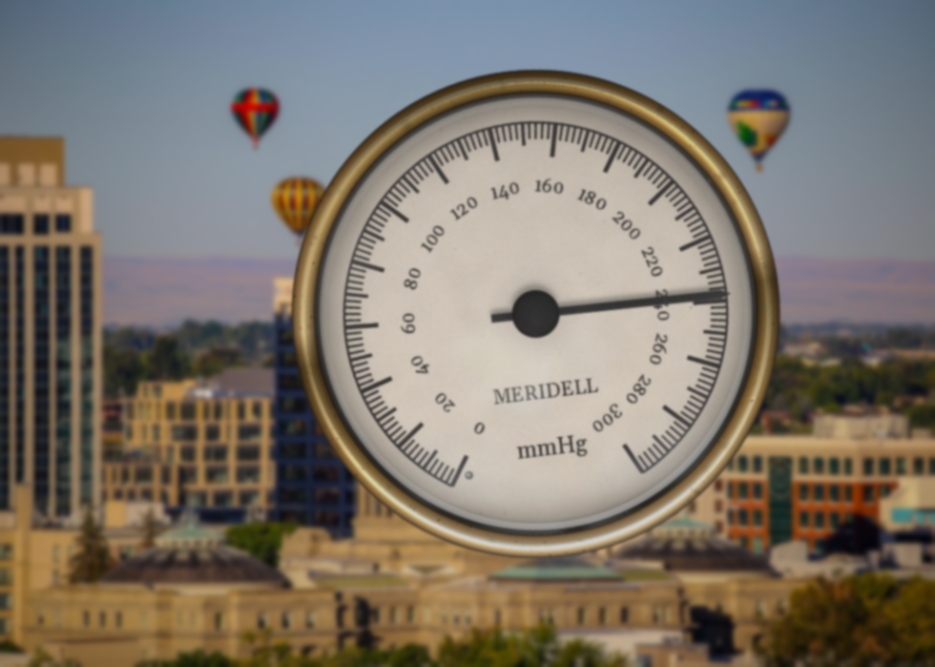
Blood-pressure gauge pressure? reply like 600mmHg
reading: 238mmHg
